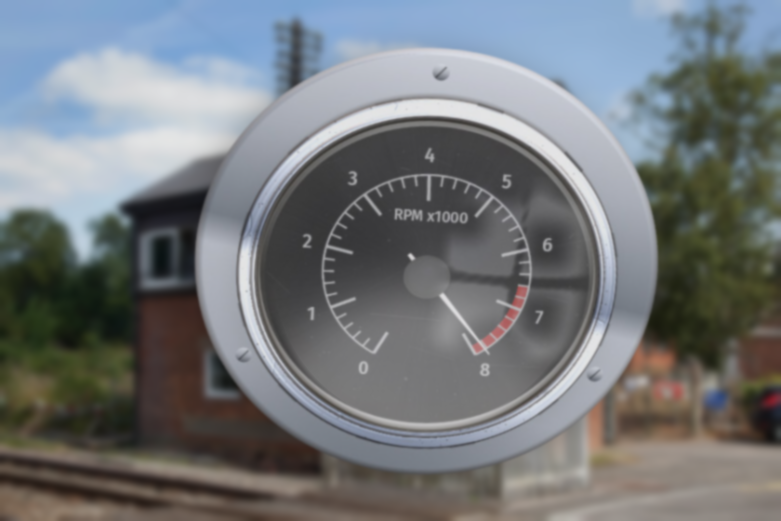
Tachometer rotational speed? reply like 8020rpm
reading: 7800rpm
